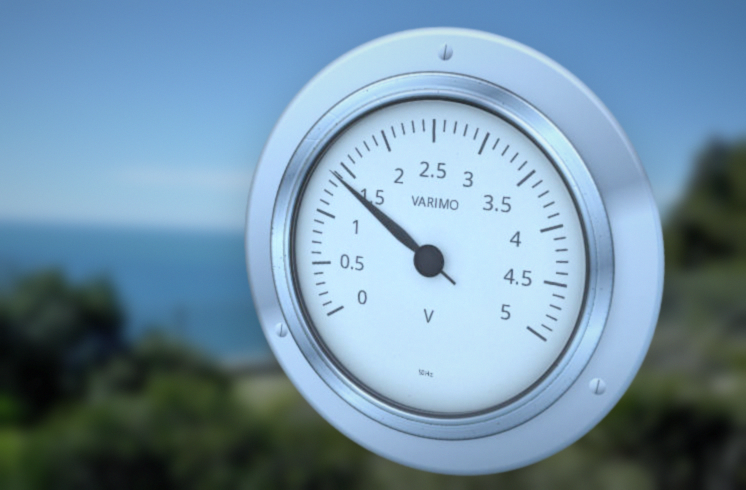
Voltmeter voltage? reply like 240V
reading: 1.4V
